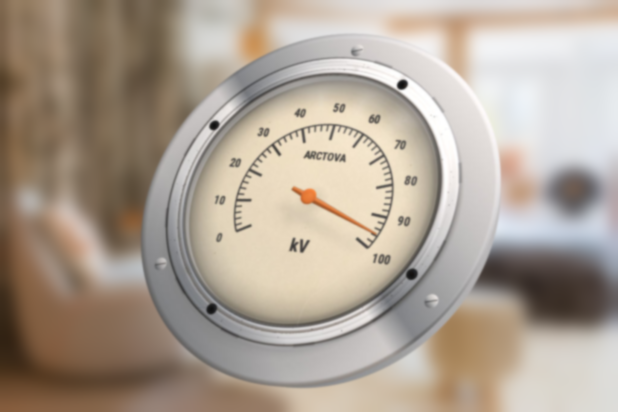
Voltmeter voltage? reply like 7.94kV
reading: 96kV
